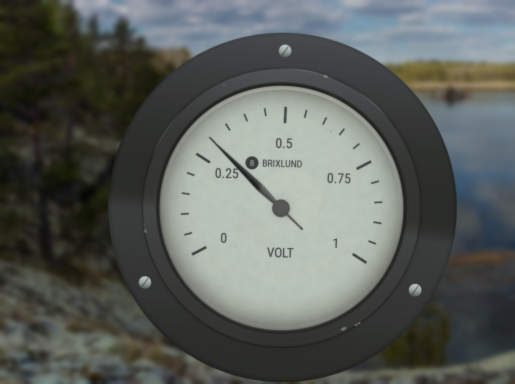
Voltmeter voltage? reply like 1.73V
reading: 0.3V
